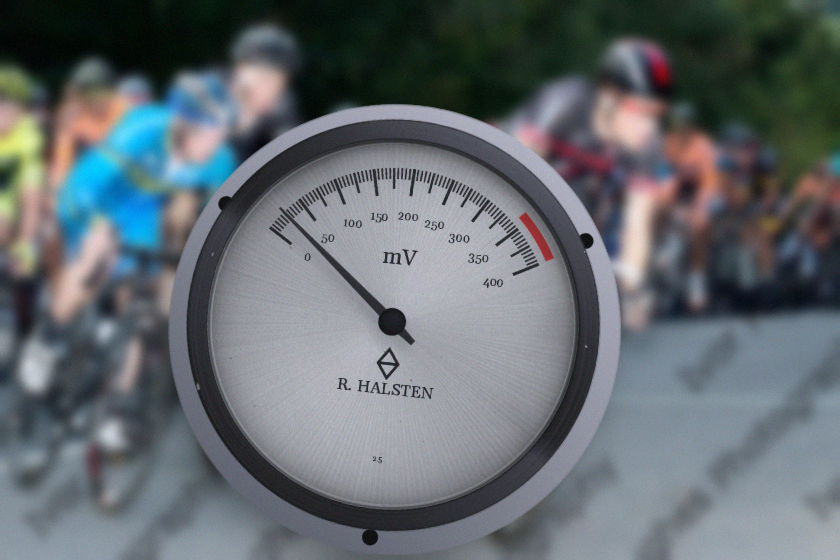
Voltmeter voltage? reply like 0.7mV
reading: 25mV
